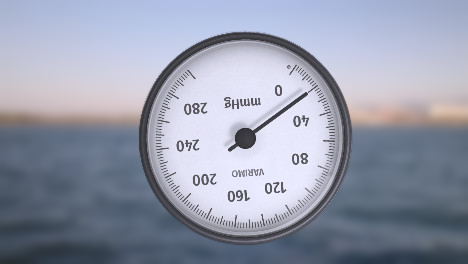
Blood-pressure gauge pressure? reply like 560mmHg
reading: 20mmHg
